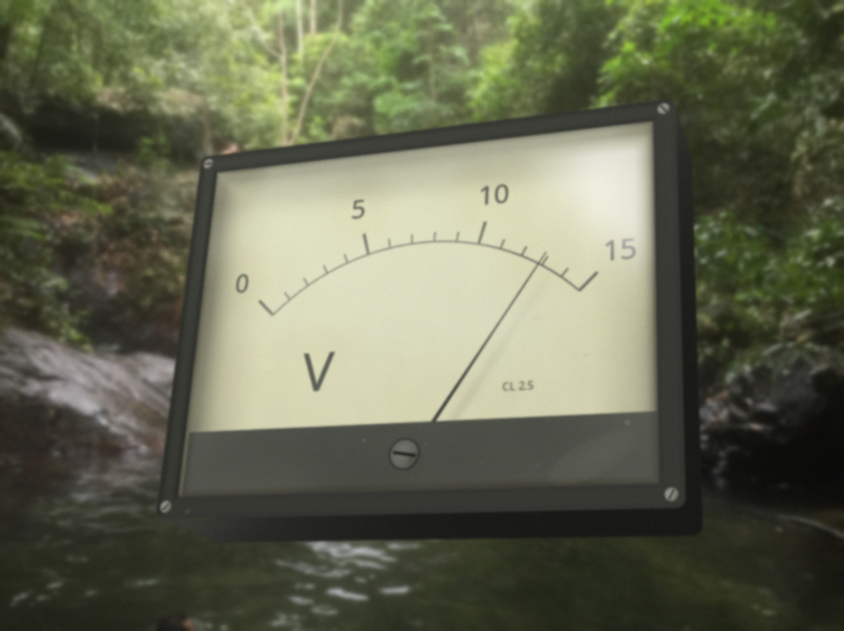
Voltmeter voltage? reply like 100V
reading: 13V
